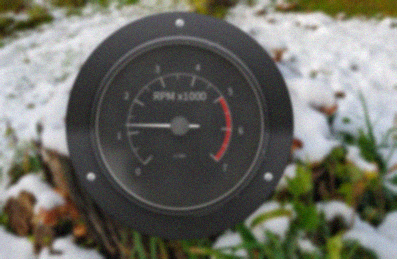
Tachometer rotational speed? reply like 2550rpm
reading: 1250rpm
